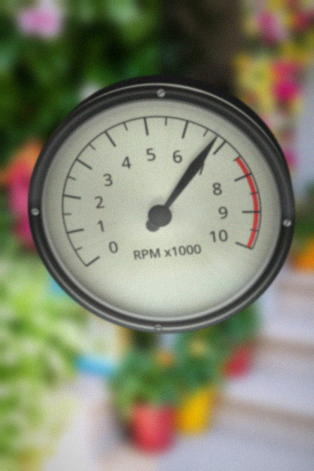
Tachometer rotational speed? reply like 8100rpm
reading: 6750rpm
